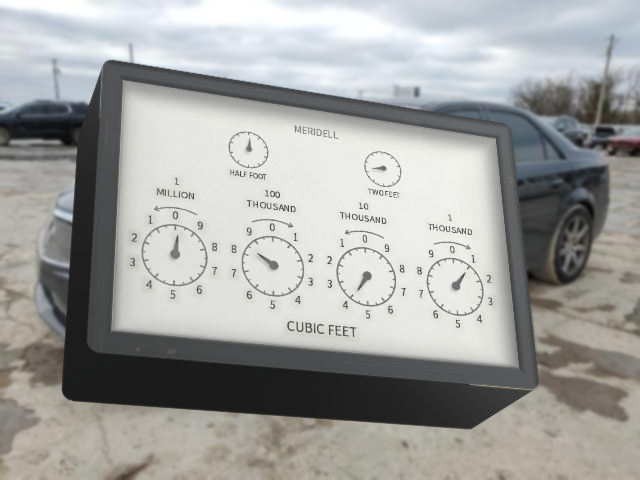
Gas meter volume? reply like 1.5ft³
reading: 984100ft³
